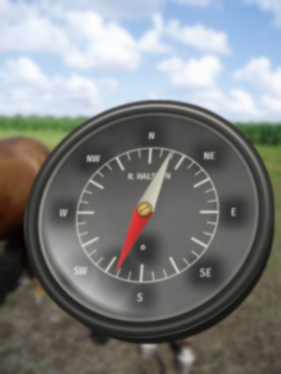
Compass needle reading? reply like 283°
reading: 200°
